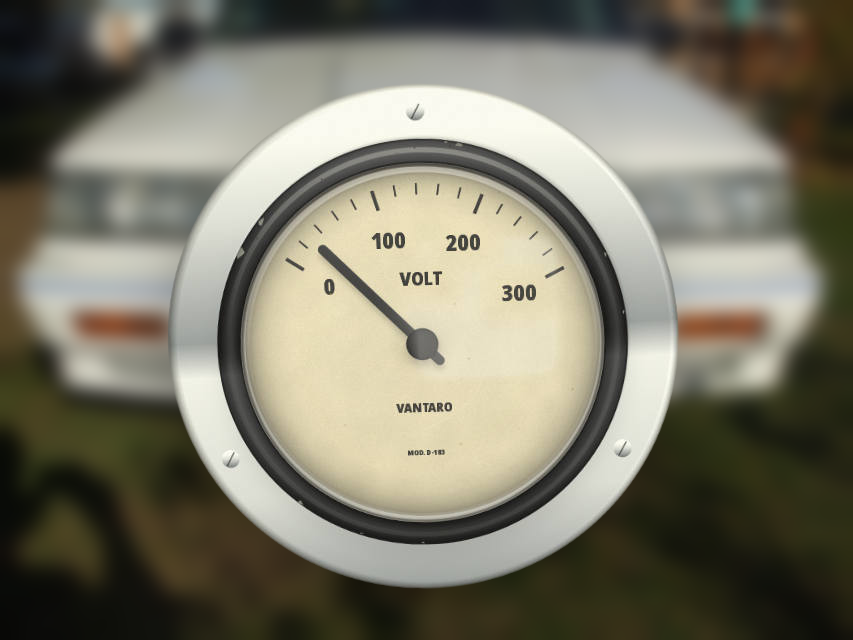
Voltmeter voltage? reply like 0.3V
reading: 30V
